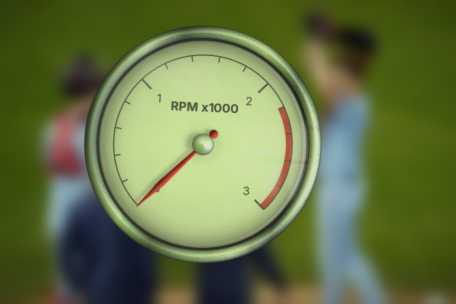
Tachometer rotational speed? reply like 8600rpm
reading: 0rpm
